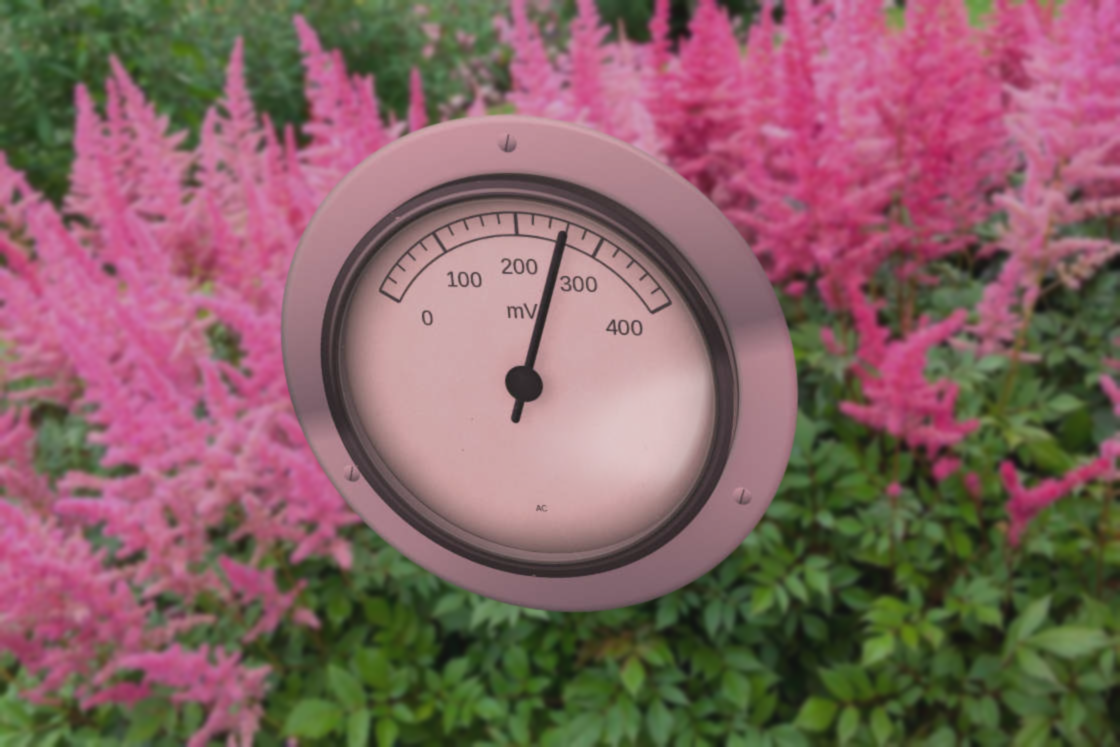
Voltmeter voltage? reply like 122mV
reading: 260mV
